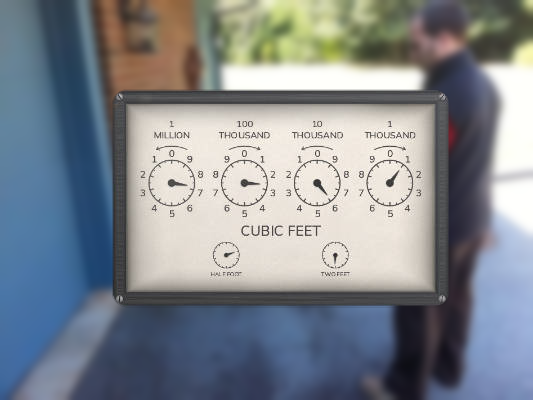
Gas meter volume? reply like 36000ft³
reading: 726100ft³
